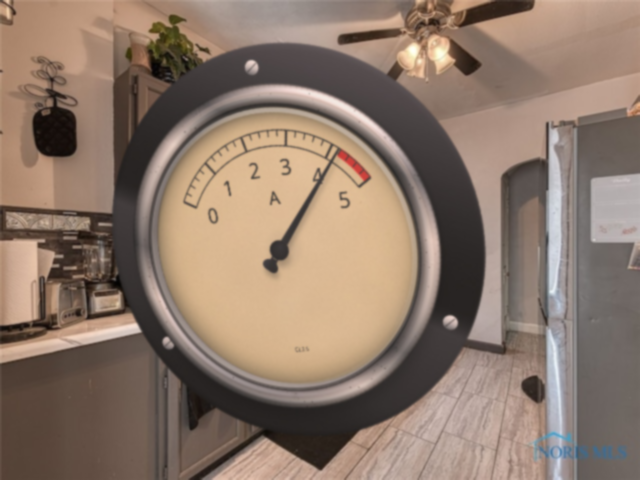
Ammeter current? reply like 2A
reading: 4.2A
